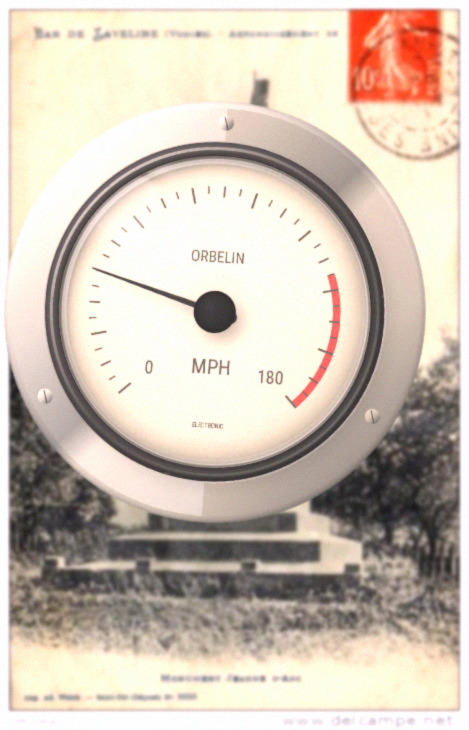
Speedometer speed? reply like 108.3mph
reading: 40mph
